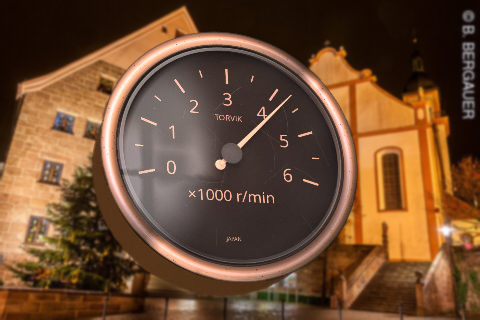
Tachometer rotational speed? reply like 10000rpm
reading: 4250rpm
